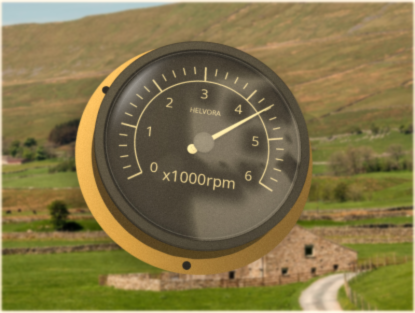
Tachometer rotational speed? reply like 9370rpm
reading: 4400rpm
